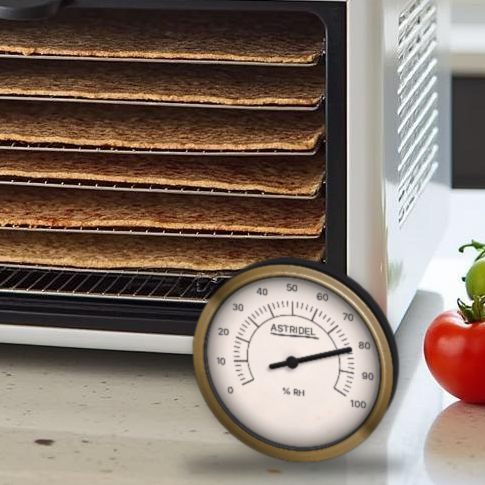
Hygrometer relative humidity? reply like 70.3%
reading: 80%
